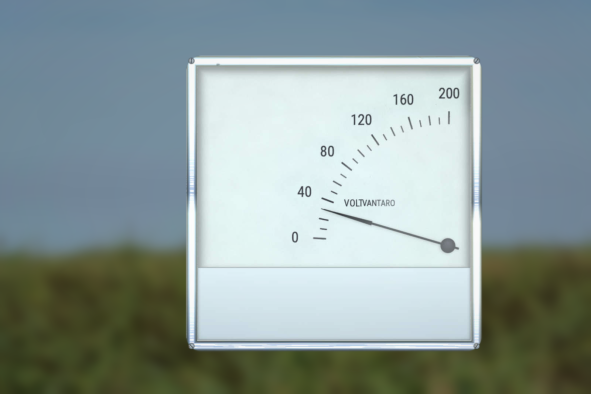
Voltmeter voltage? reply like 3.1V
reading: 30V
